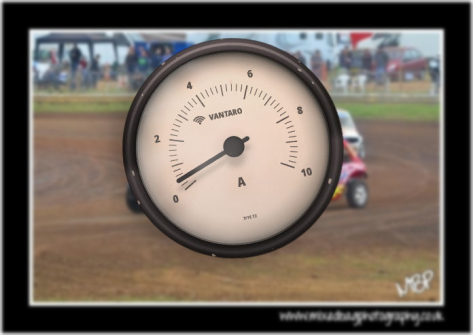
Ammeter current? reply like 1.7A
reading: 0.4A
